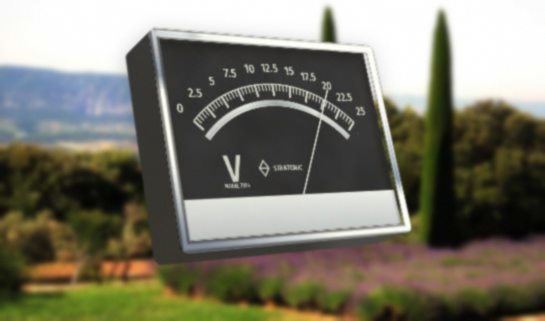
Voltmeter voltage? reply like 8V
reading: 20V
